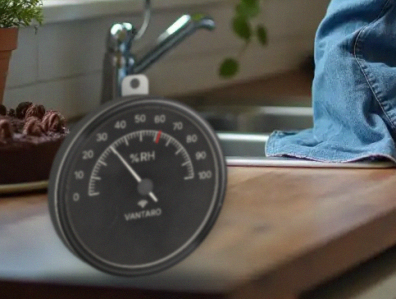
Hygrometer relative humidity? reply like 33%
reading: 30%
